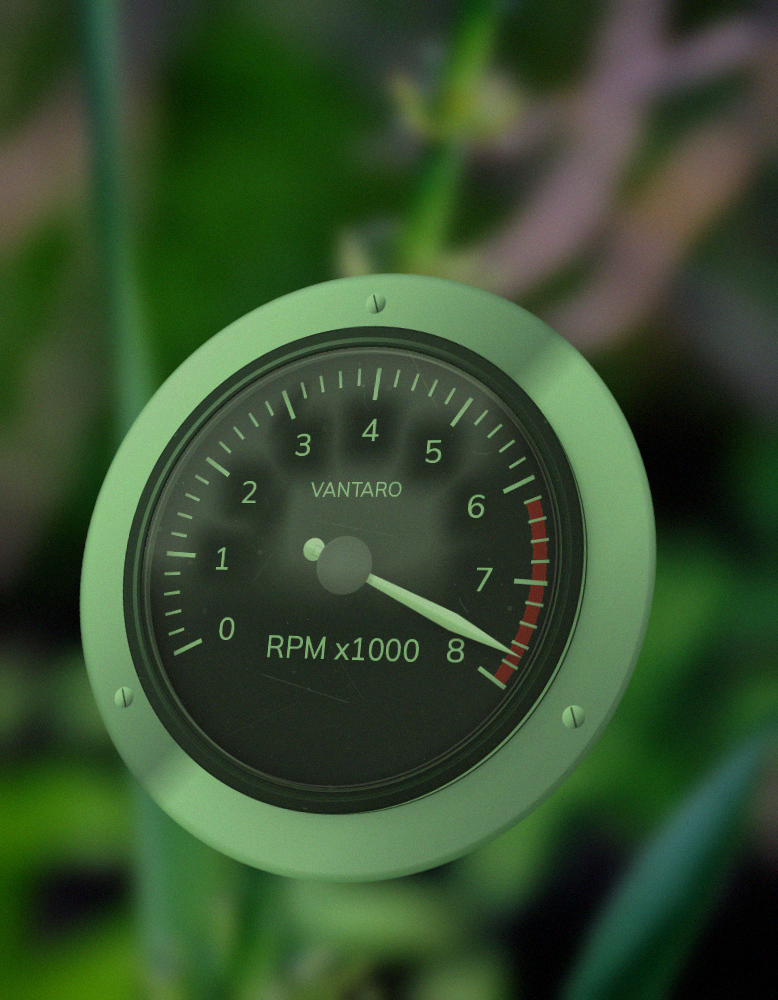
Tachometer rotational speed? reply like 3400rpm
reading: 7700rpm
